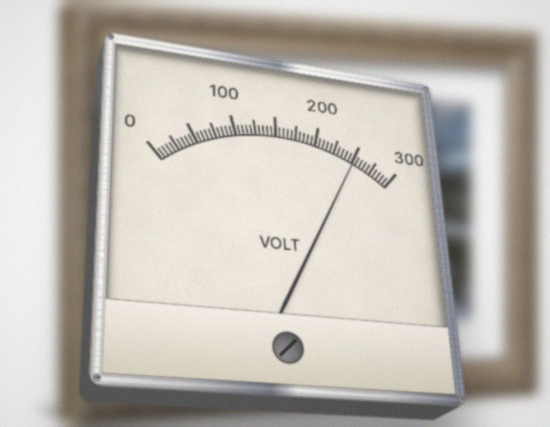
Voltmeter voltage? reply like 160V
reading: 250V
